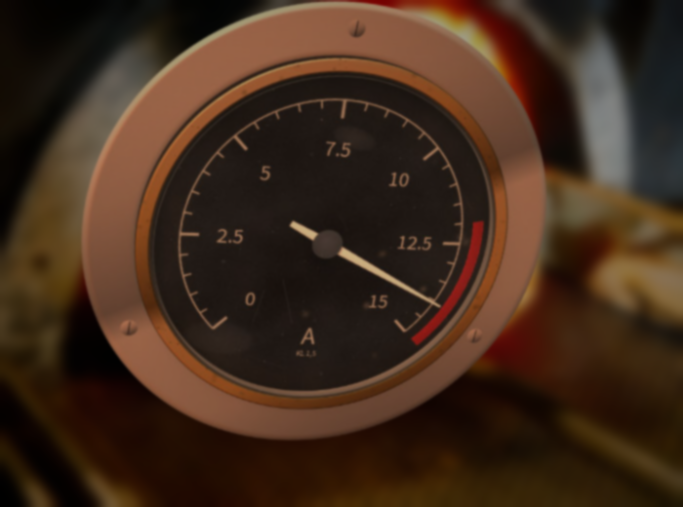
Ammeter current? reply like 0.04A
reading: 14A
